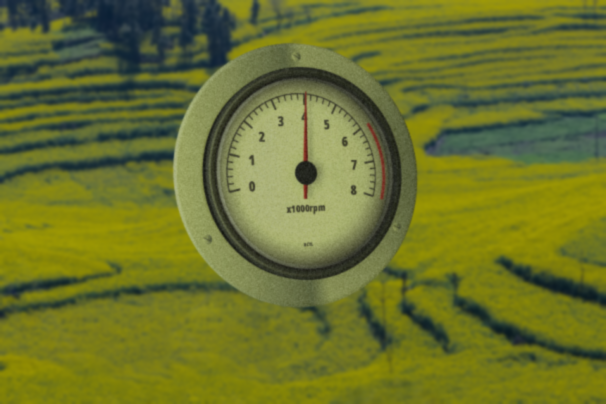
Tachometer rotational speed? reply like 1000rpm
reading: 4000rpm
